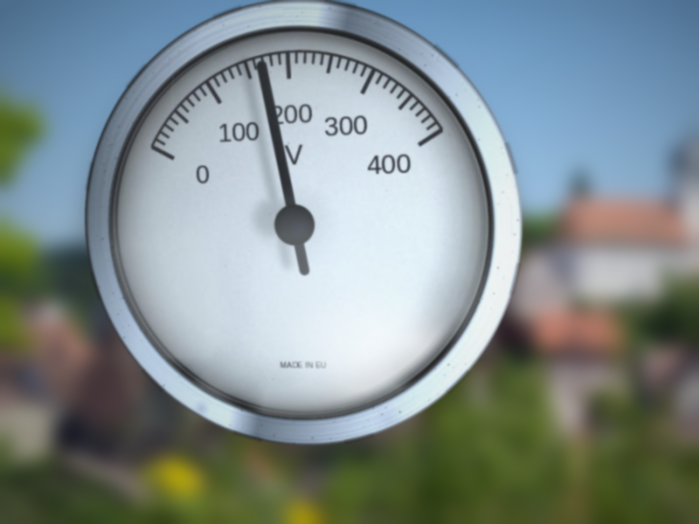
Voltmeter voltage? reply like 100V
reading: 170V
